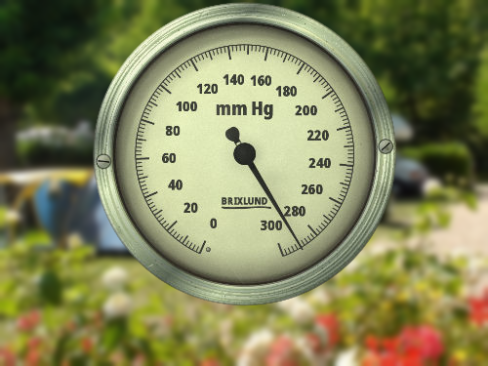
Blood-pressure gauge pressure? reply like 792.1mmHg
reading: 290mmHg
